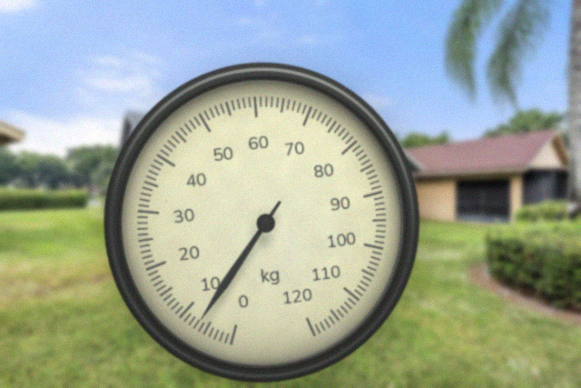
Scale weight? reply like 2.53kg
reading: 7kg
